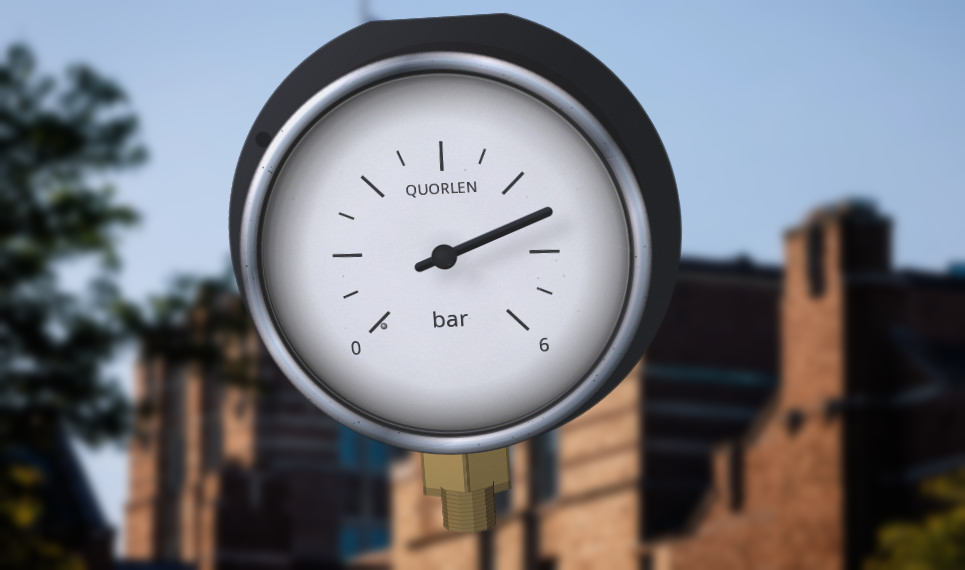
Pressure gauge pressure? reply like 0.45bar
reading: 4.5bar
